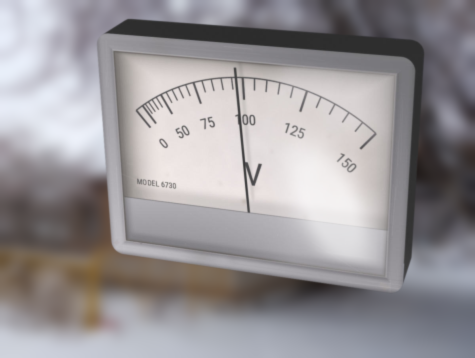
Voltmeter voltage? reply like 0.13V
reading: 97.5V
